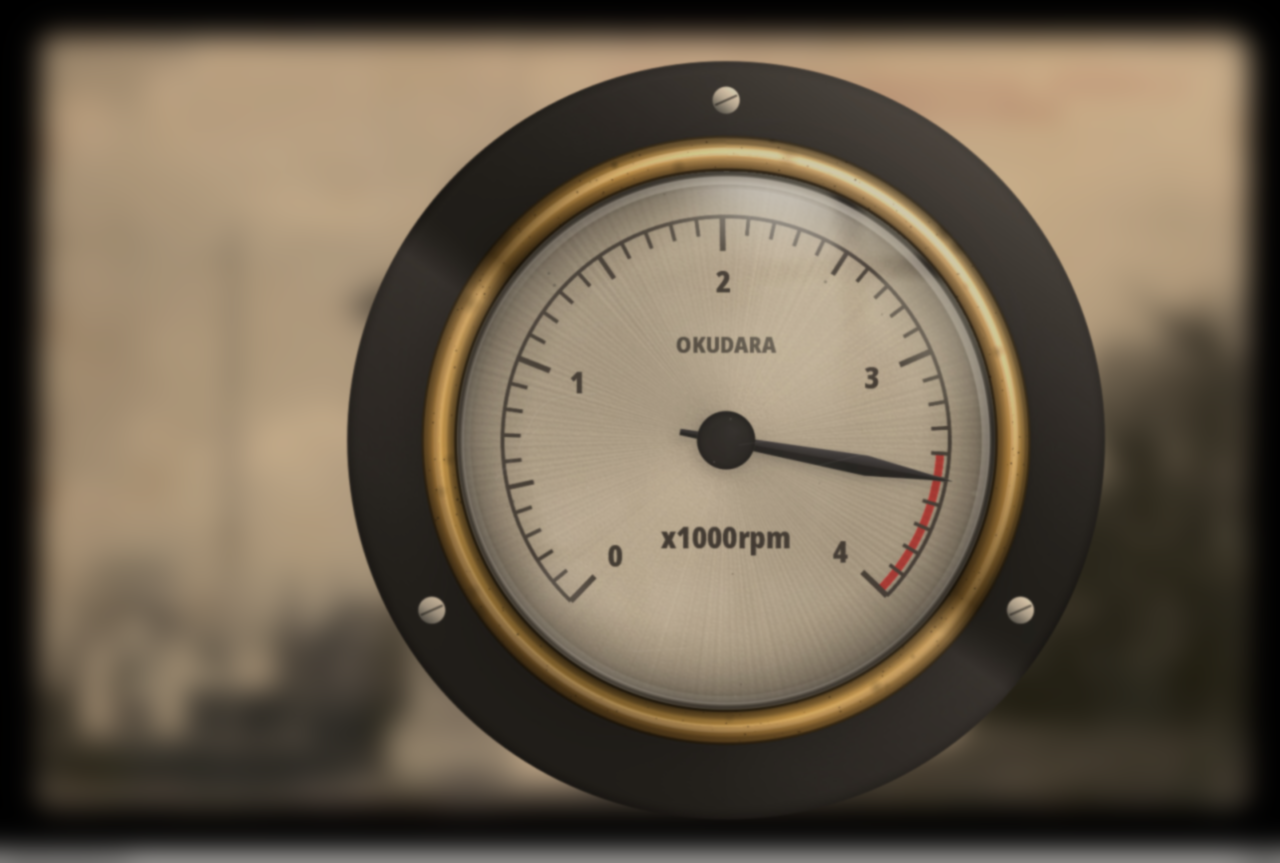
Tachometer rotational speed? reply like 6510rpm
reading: 3500rpm
